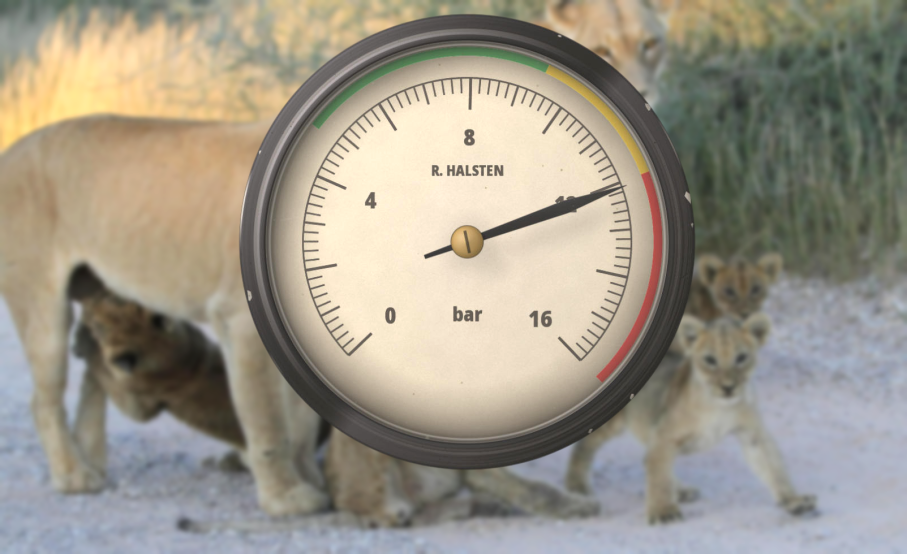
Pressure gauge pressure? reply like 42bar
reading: 12.1bar
